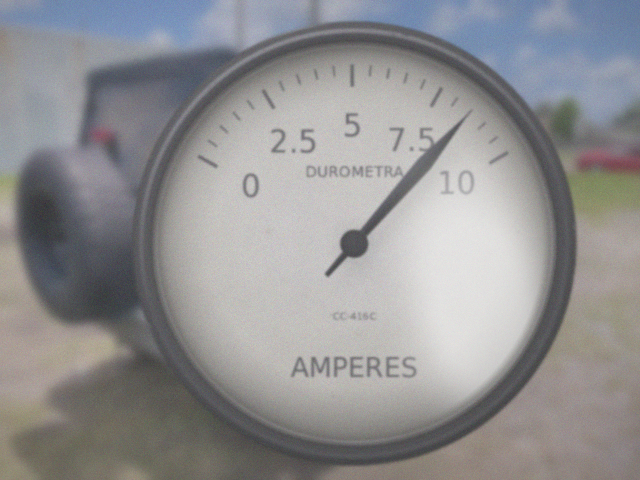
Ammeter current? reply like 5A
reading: 8.5A
